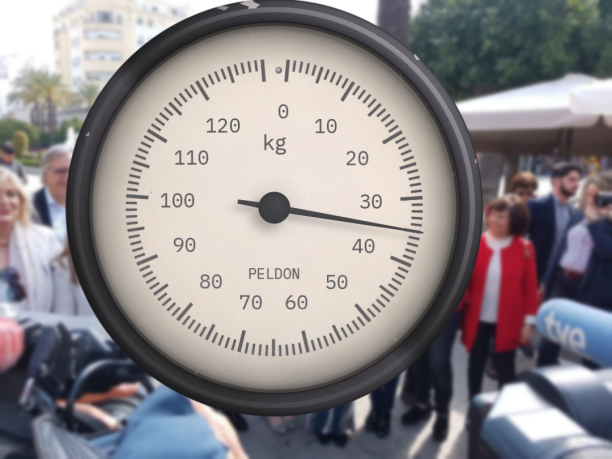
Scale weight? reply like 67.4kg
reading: 35kg
